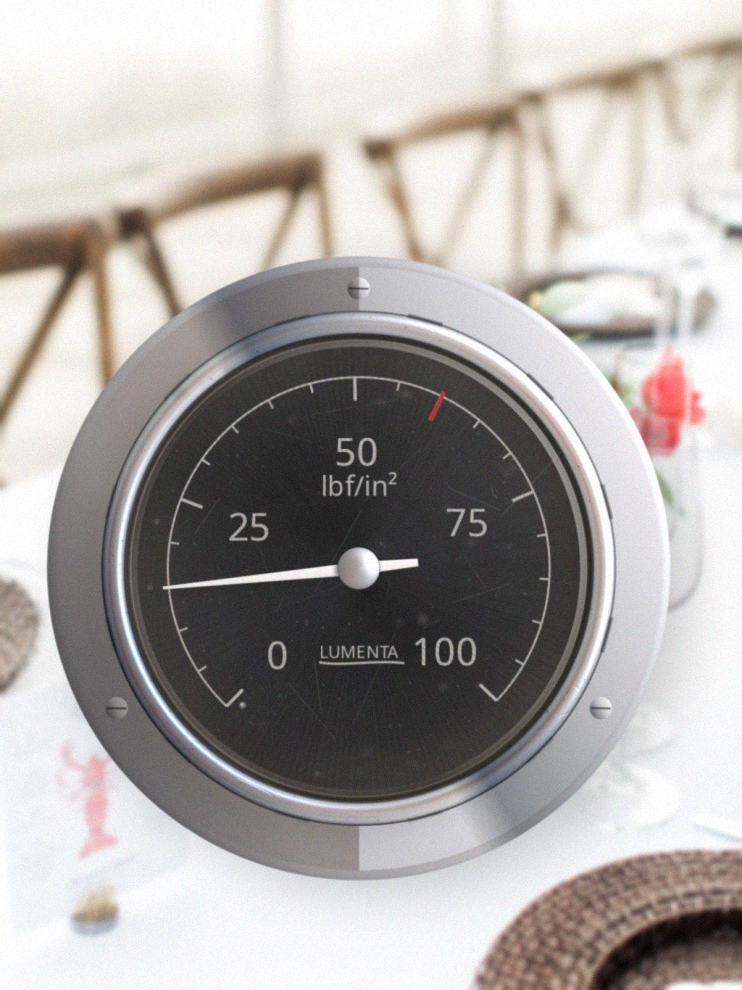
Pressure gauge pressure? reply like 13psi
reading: 15psi
